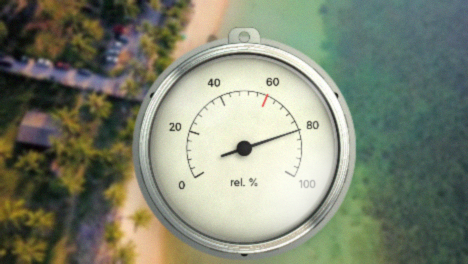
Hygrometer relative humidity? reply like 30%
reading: 80%
